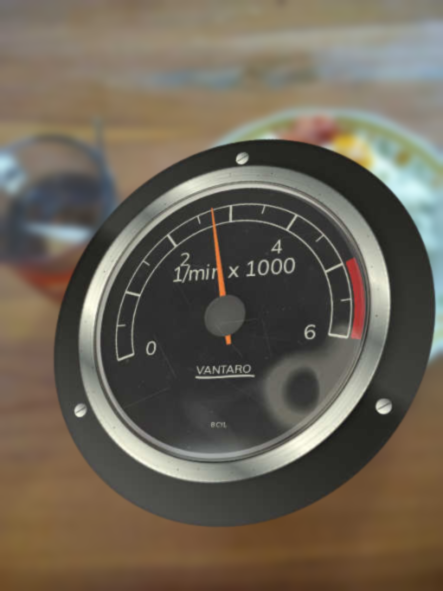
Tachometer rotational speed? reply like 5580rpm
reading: 2750rpm
